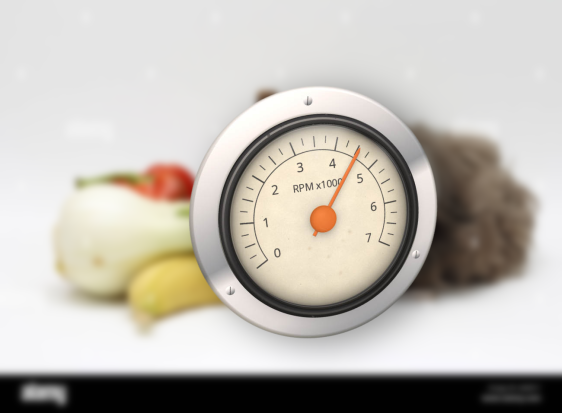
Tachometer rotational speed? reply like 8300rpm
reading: 4500rpm
